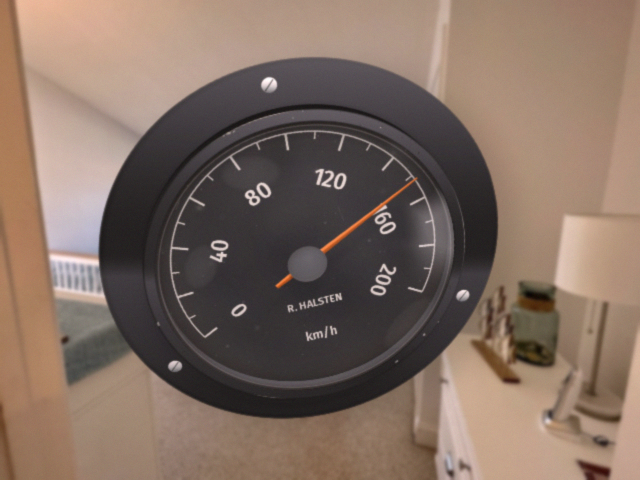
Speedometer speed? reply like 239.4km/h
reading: 150km/h
